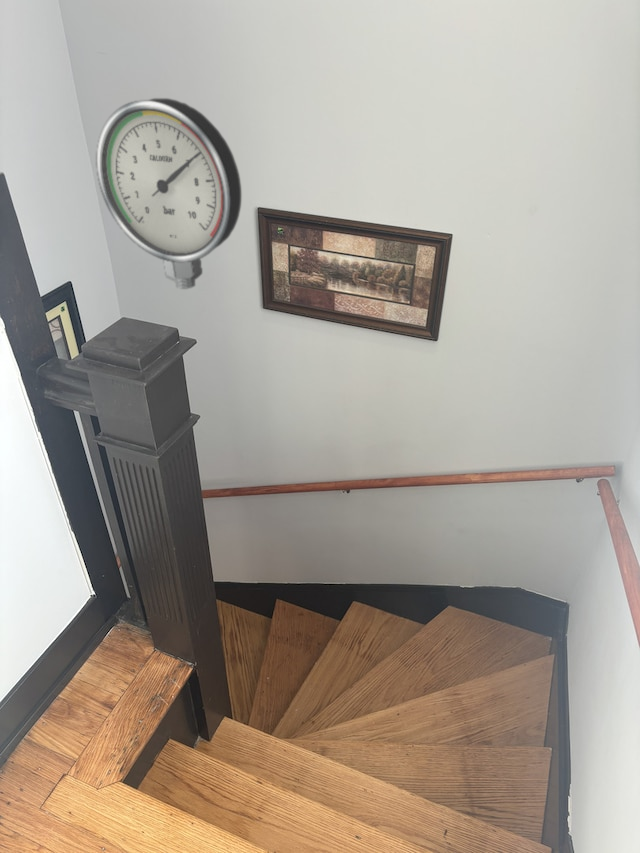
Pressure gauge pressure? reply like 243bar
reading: 7bar
